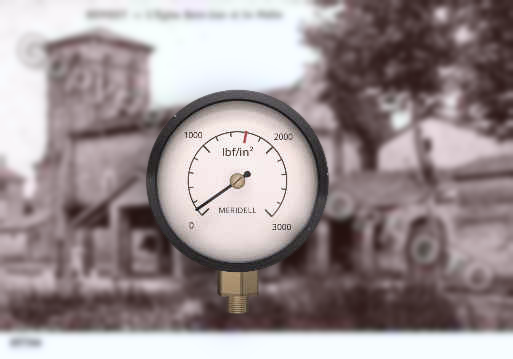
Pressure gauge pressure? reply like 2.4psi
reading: 100psi
